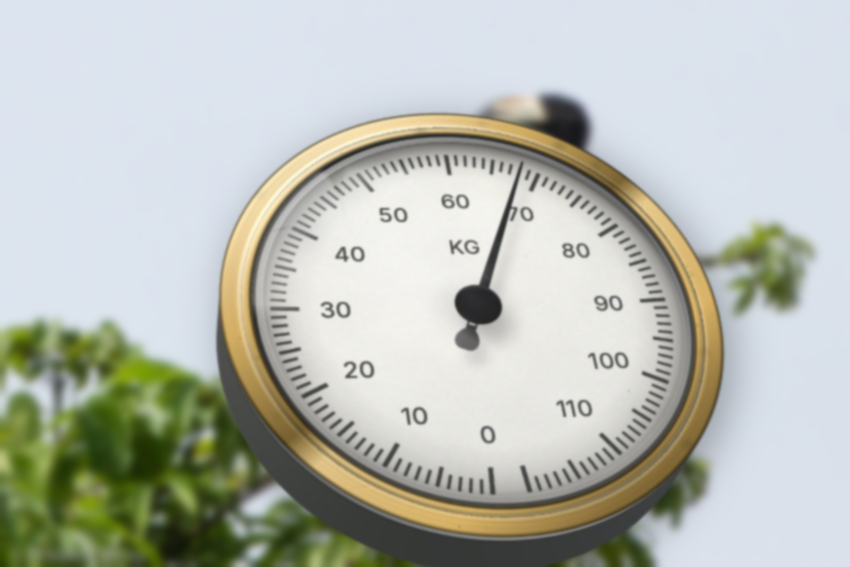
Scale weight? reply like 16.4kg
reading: 68kg
